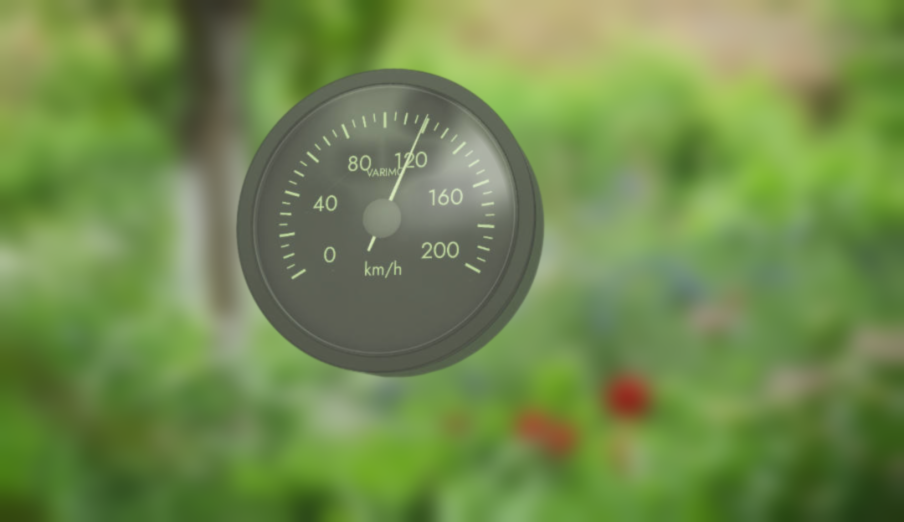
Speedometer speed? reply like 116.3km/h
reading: 120km/h
